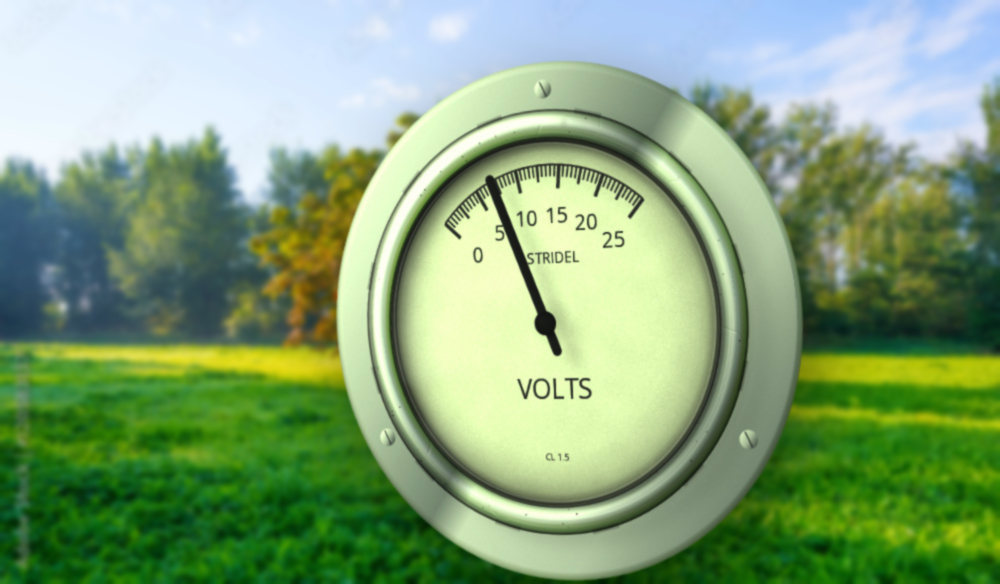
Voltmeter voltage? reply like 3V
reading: 7.5V
